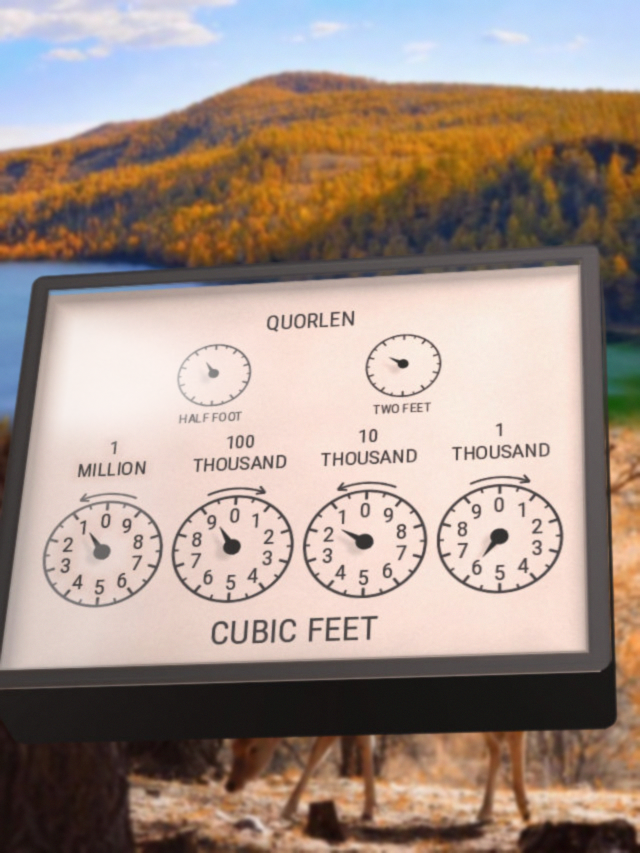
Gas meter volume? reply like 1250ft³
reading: 91600ft³
